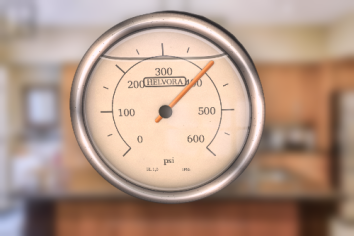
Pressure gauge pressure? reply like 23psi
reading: 400psi
